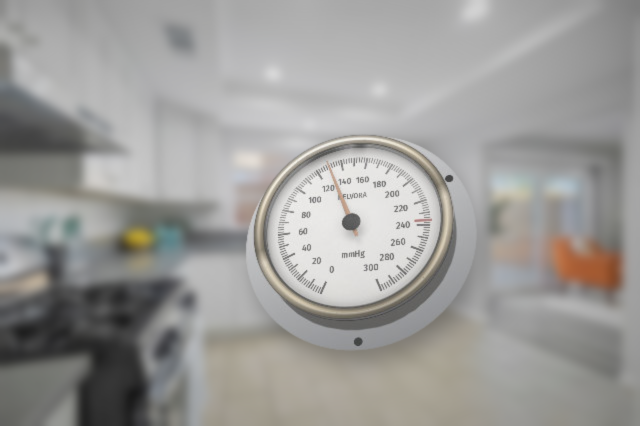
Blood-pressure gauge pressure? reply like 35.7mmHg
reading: 130mmHg
